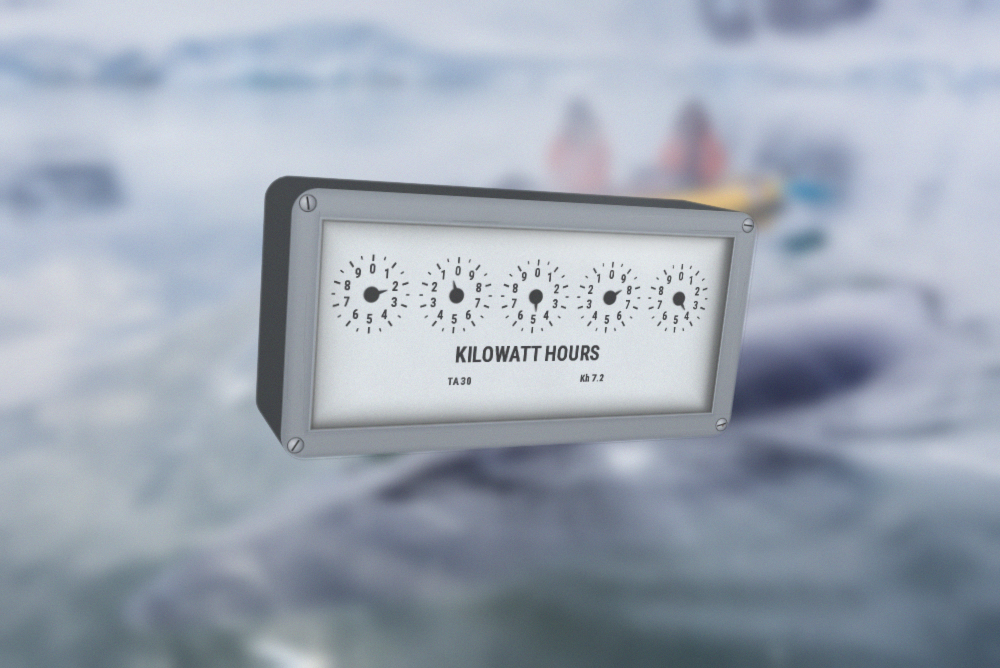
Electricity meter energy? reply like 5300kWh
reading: 20484kWh
